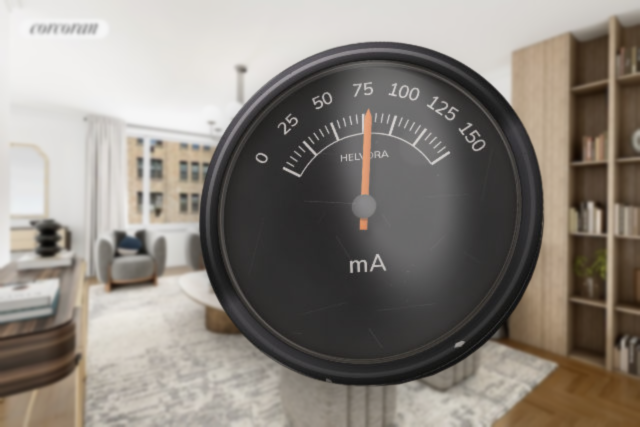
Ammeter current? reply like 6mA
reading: 80mA
